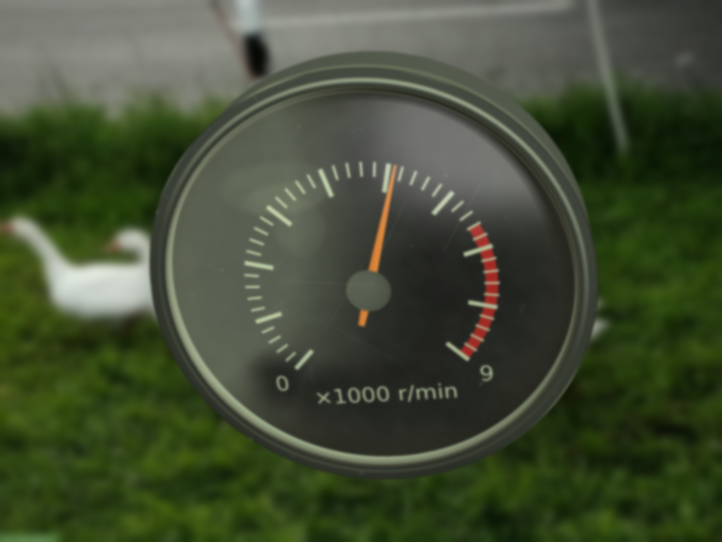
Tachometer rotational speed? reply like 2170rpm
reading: 5100rpm
